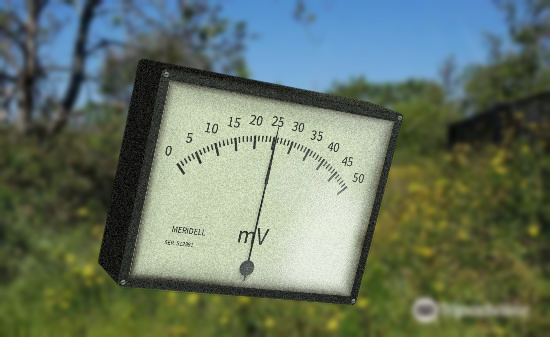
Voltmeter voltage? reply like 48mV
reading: 25mV
